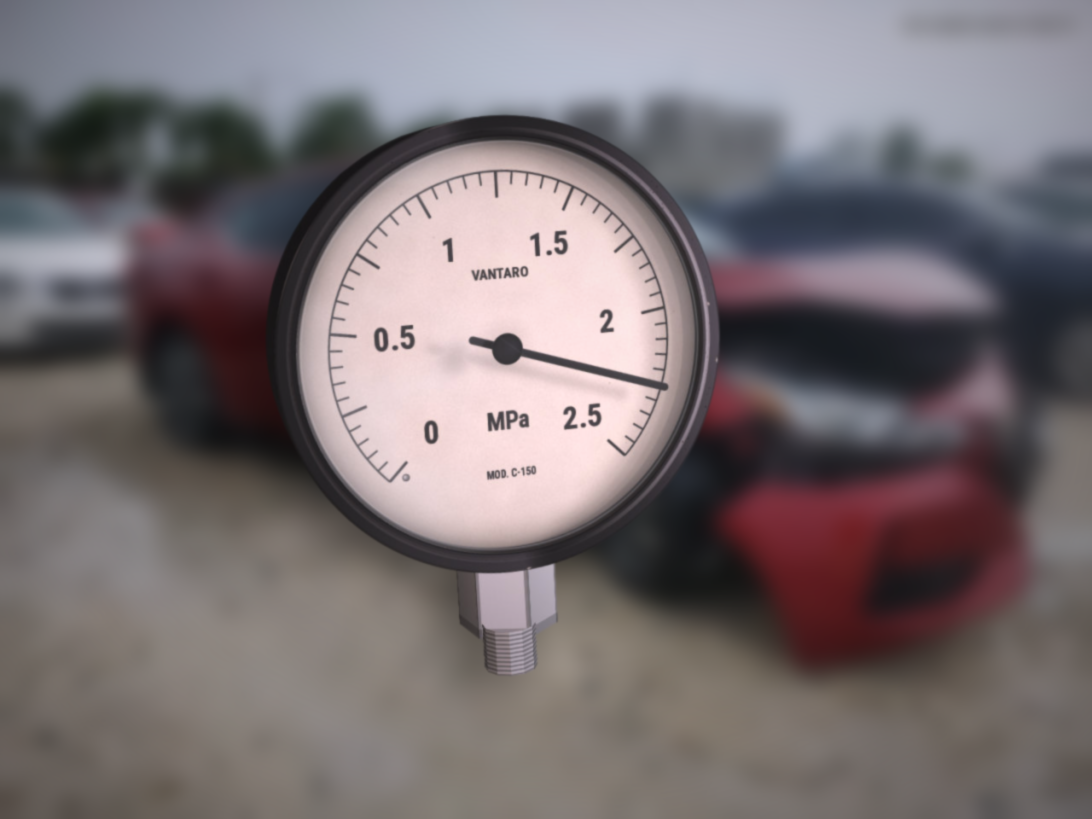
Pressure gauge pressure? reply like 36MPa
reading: 2.25MPa
